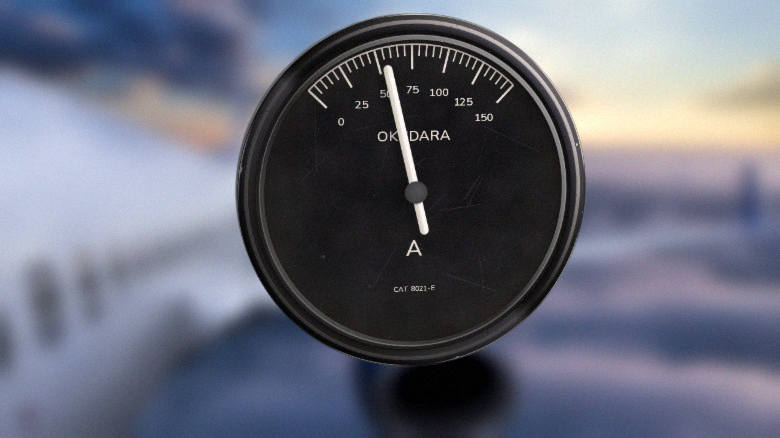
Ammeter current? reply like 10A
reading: 55A
